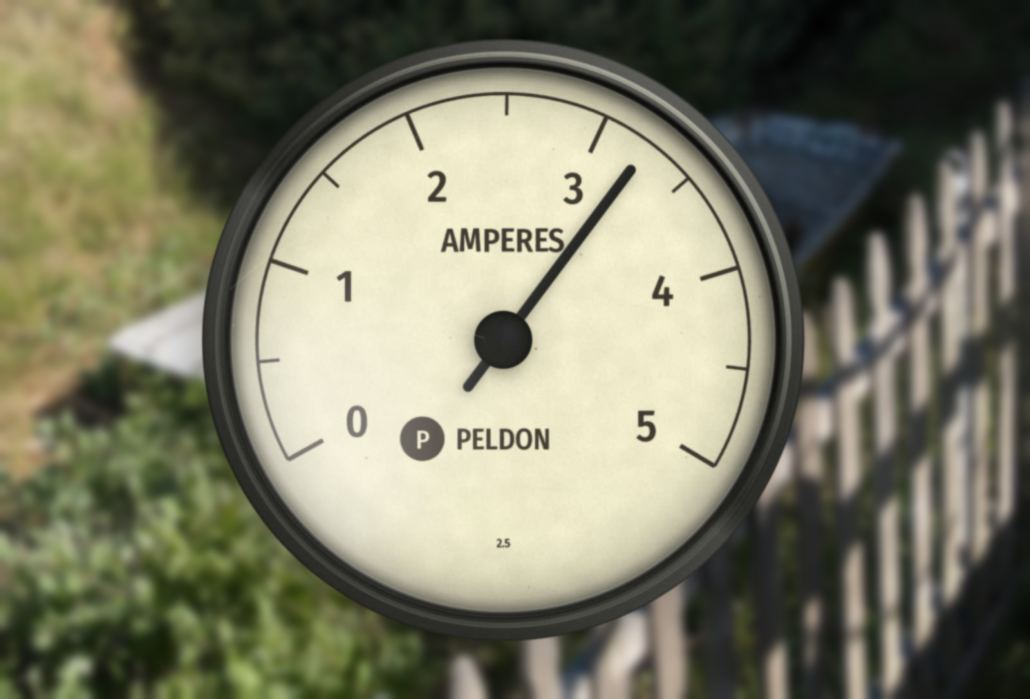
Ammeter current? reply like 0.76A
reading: 3.25A
